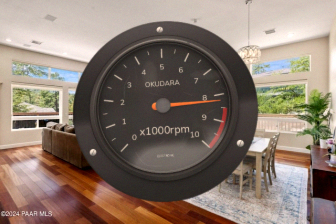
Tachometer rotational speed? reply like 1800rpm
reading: 8250rpm
